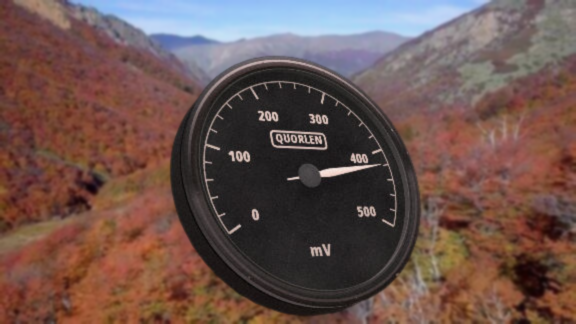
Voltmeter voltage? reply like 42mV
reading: 420mV
